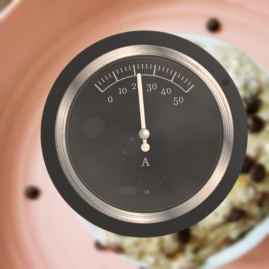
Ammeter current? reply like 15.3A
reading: 22A
